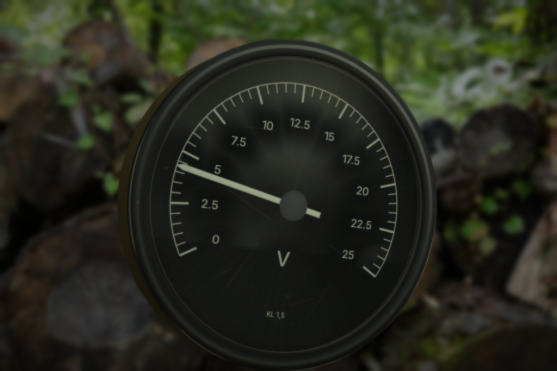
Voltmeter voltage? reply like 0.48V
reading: 4.25V
